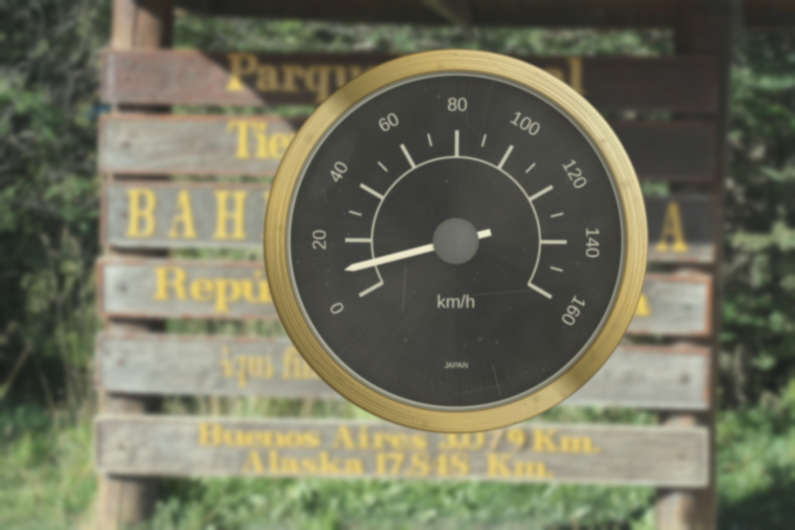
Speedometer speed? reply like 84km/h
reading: 10km/h
